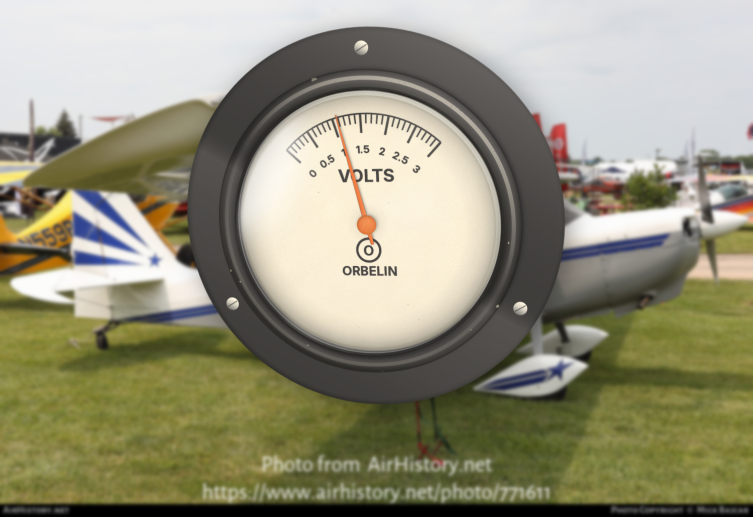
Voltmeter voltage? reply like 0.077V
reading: 1.1V
